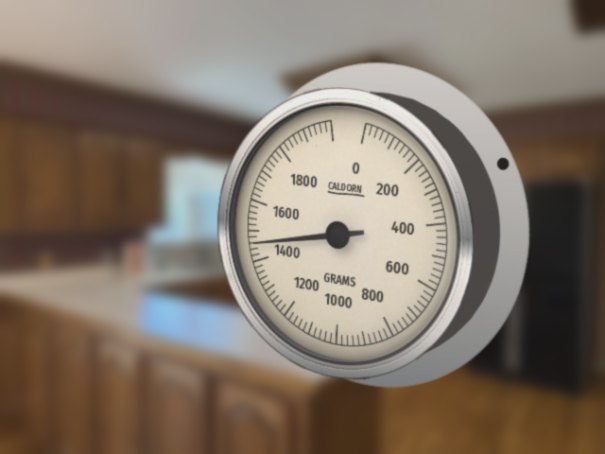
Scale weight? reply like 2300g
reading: 1460g
